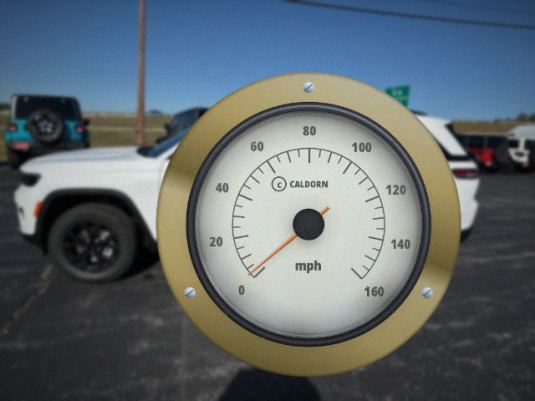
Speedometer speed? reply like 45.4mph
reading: 2.5mph
